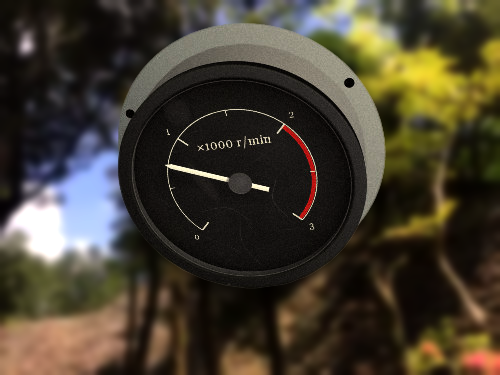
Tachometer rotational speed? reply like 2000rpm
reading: 750rpm
